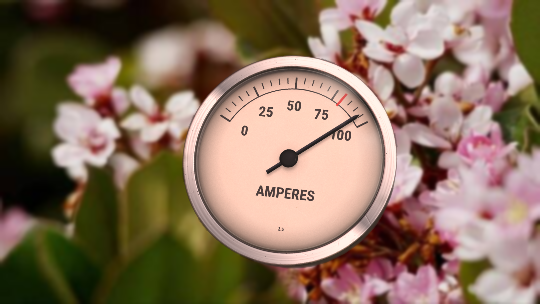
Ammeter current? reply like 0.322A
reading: 95A
